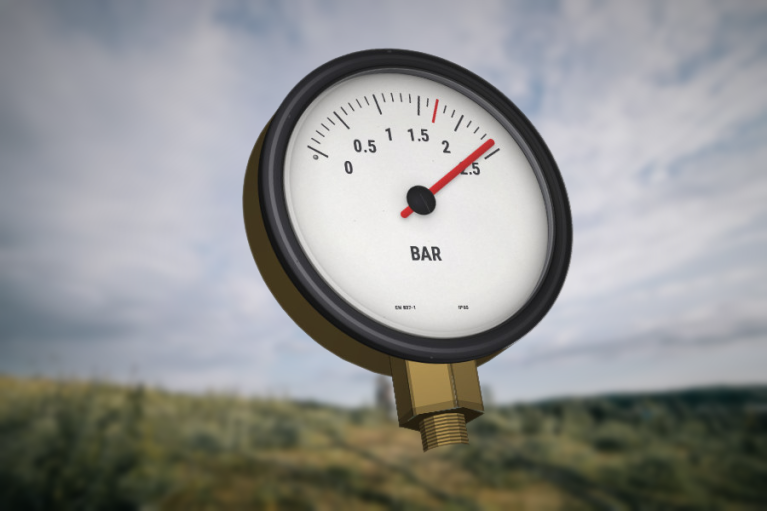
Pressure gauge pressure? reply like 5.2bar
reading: 2.4bar
